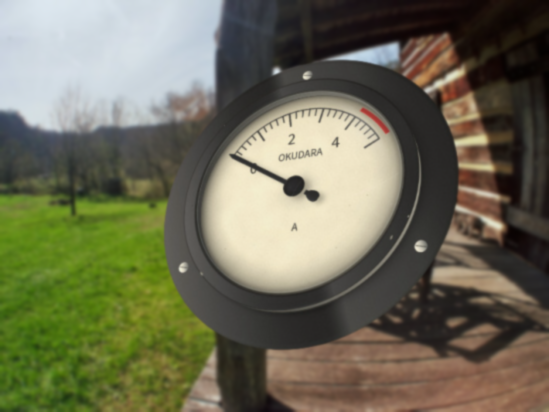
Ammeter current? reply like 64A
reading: 0A
